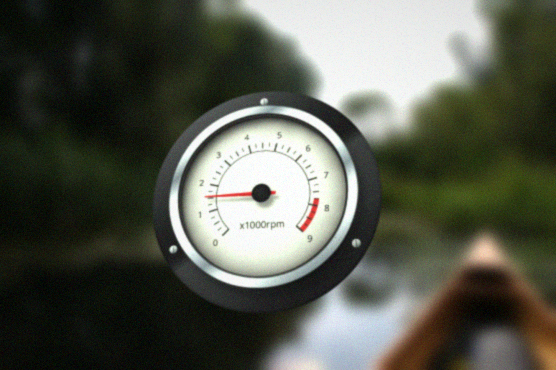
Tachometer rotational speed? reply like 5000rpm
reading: 1500rpm
